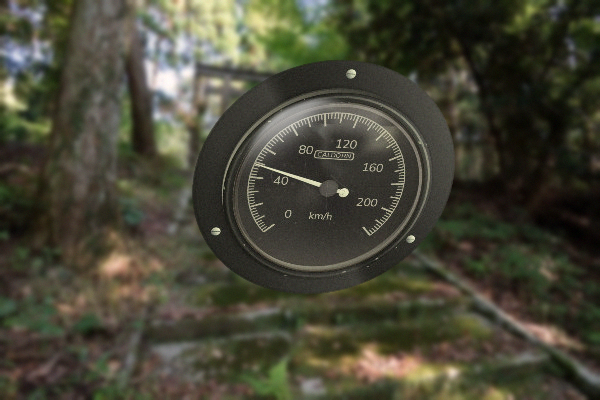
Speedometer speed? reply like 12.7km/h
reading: 50km/h
